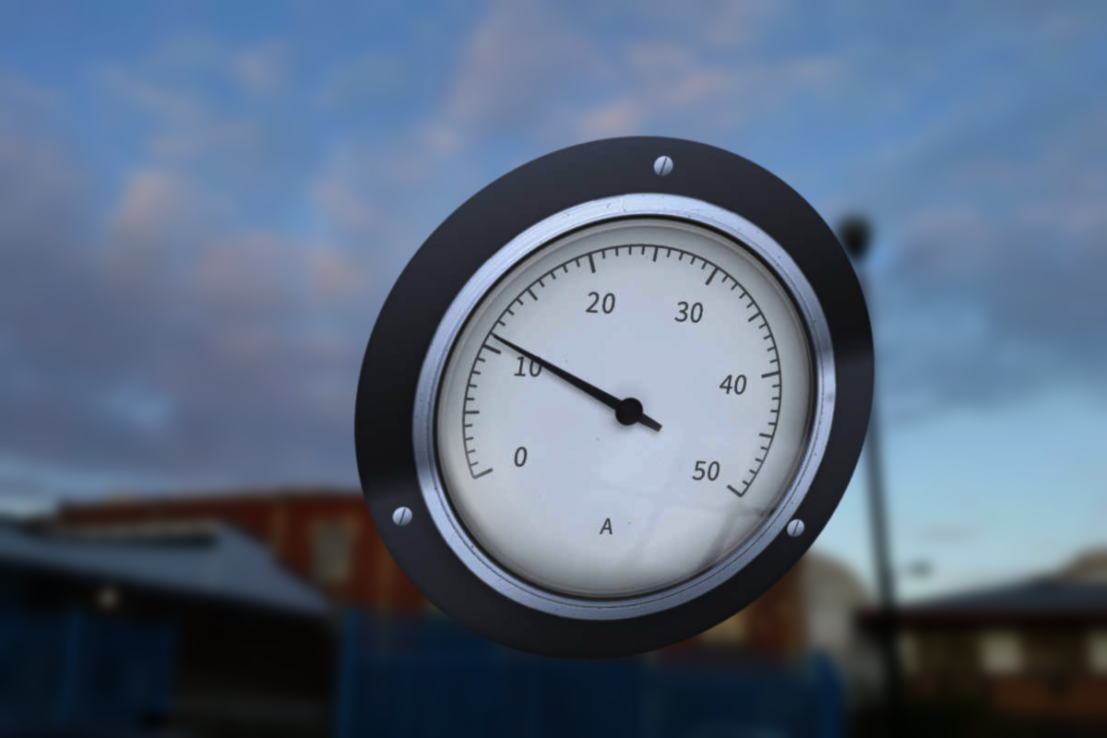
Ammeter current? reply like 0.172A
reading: 11A
